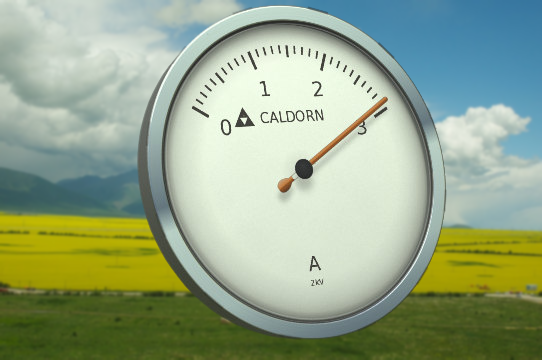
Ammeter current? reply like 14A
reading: 2.9A
